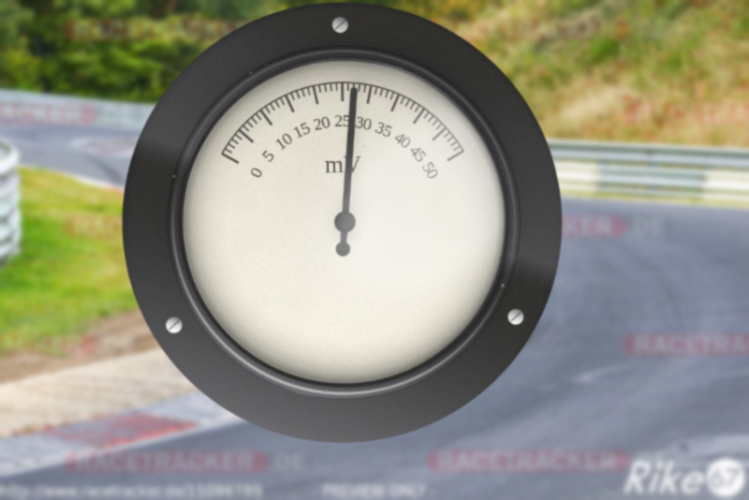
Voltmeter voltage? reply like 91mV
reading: 27mV
